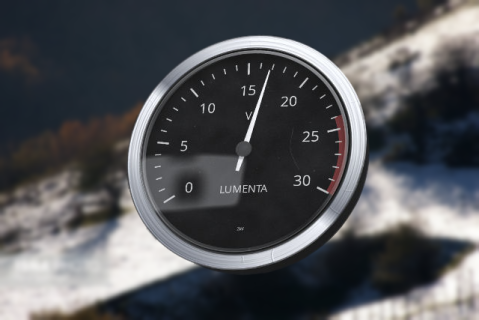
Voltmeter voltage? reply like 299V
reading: 17V
